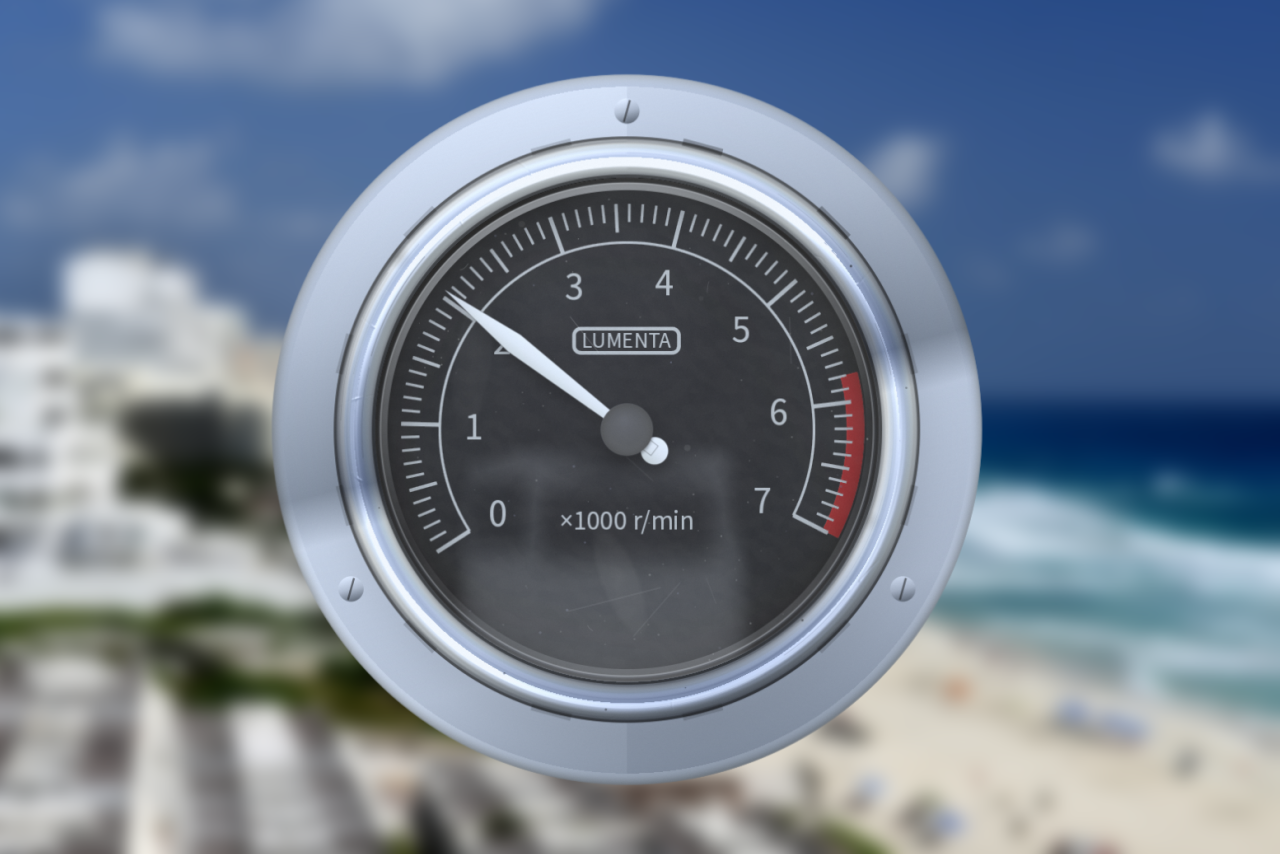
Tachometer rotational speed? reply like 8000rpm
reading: 2050rpm
